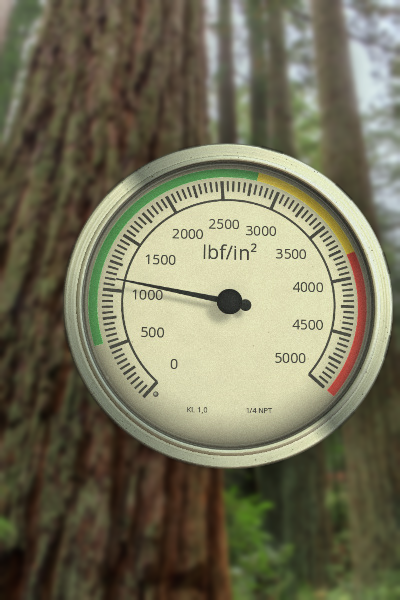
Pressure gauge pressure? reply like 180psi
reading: 1100psi
